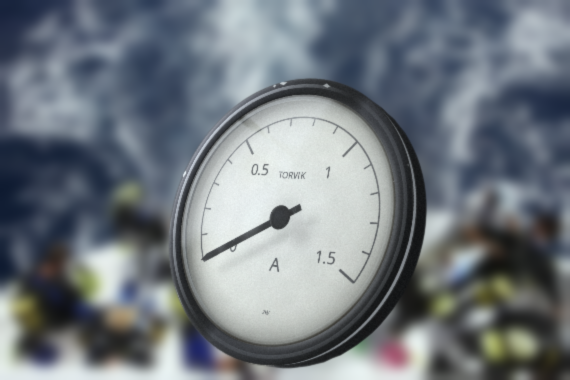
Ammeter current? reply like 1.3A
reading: 0A
